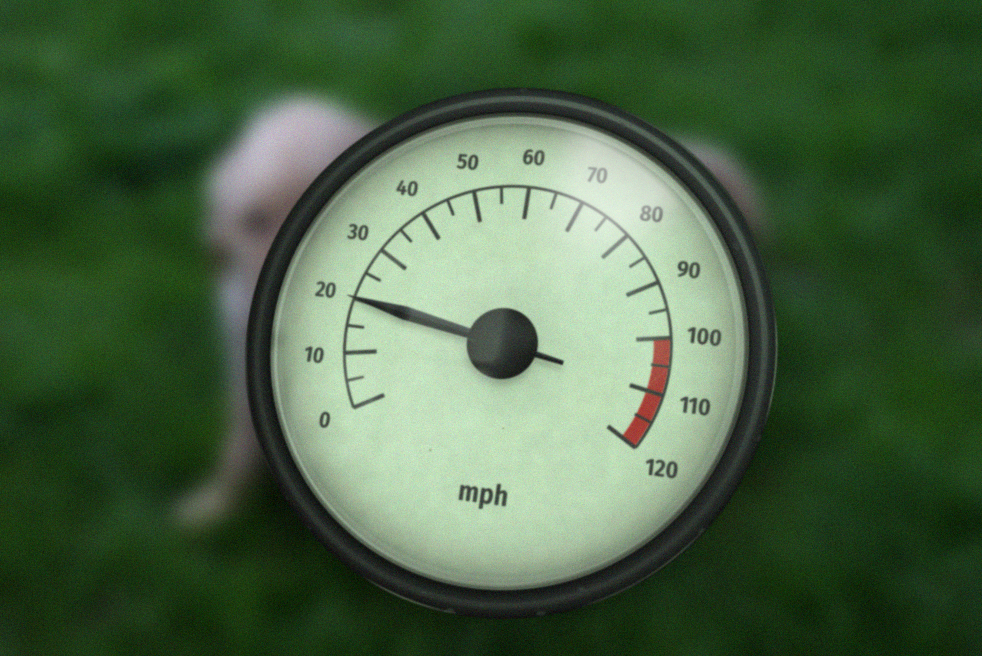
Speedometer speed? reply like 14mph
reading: 20mph
